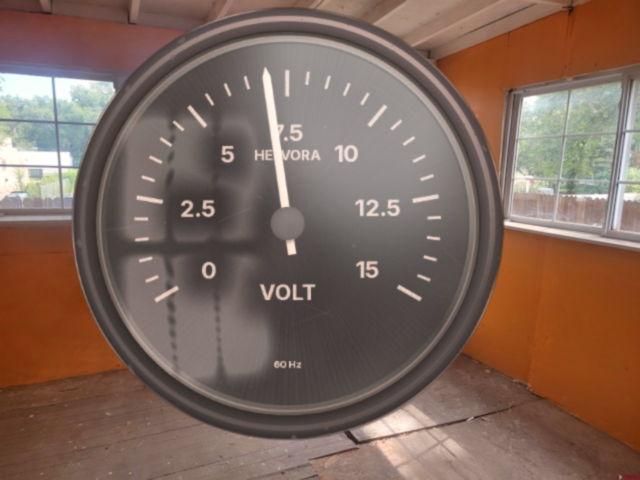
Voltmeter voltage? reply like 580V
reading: 7V
